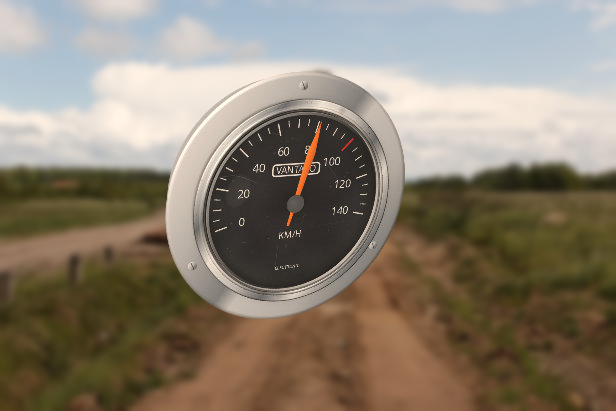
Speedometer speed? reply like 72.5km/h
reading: 80km/h
